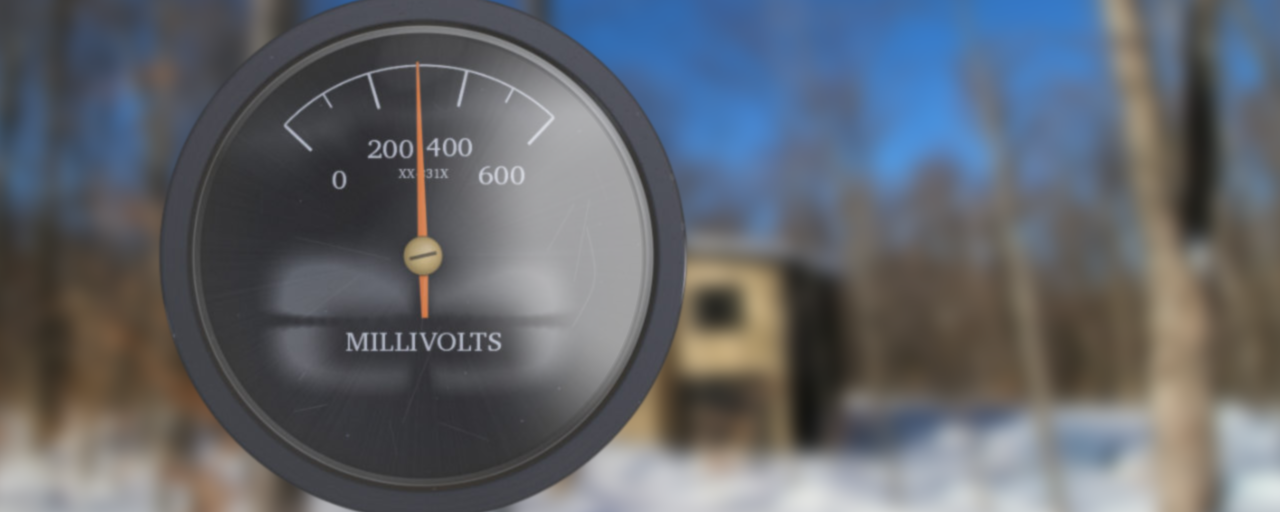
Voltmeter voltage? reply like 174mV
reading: 300mV
